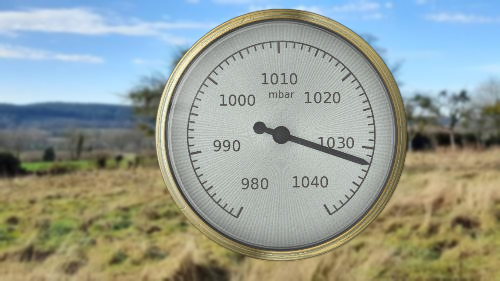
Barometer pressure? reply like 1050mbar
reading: 1032mbar
